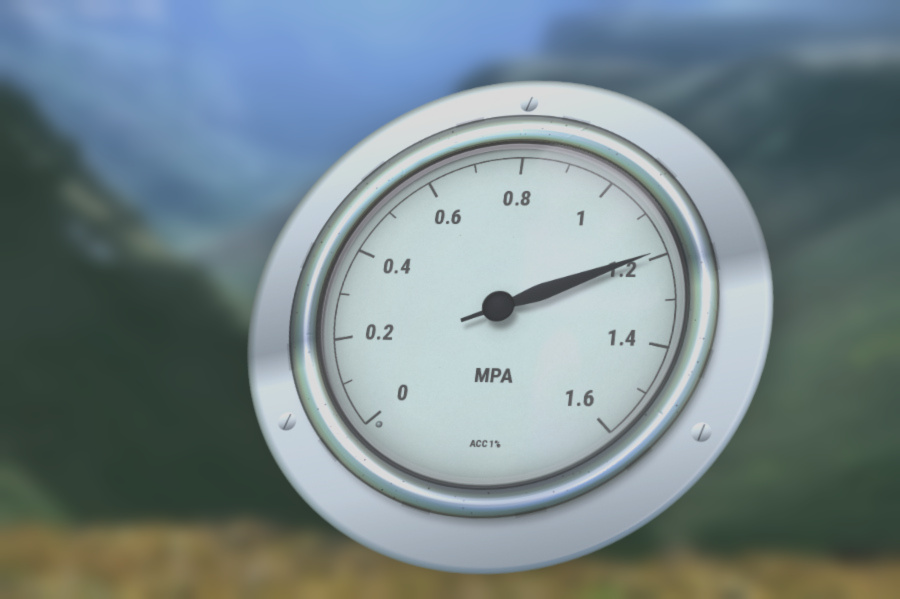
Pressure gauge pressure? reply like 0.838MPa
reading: 1.2MPa
